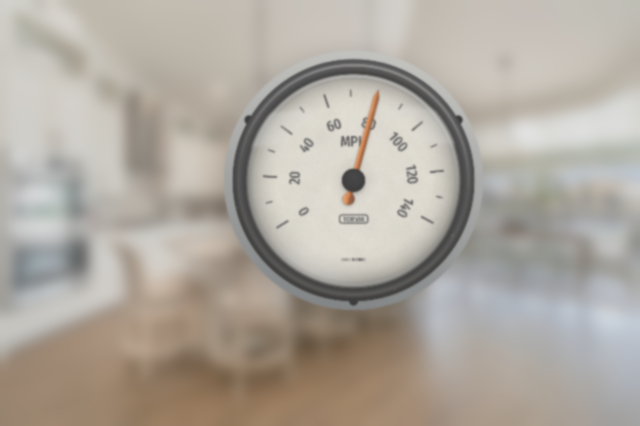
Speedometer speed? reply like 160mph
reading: 80mph
